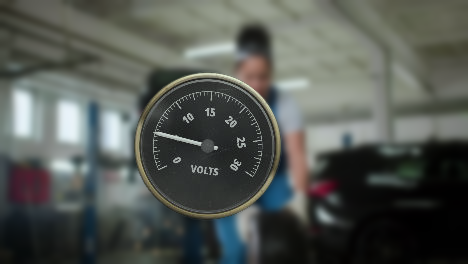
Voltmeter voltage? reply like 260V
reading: 5V
